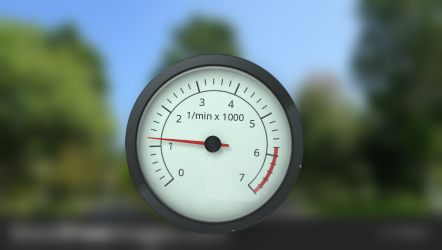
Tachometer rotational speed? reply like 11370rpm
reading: 1200rpm
